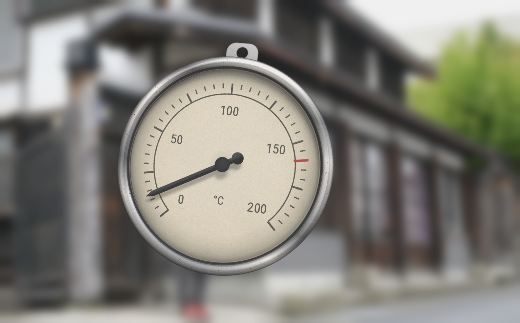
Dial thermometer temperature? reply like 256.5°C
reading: 12.5°C
